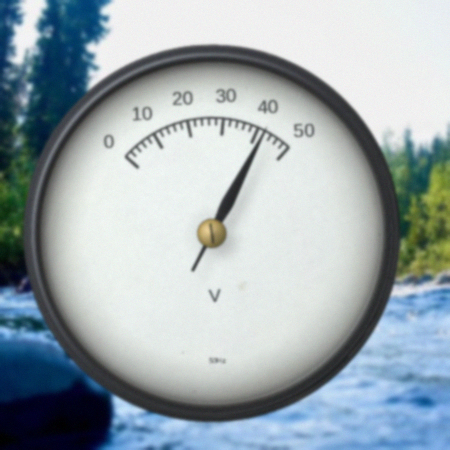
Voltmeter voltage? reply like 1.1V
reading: 42V
